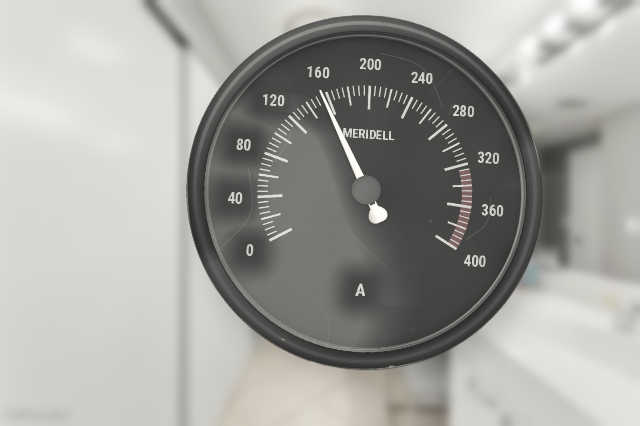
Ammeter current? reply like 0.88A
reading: 155A
